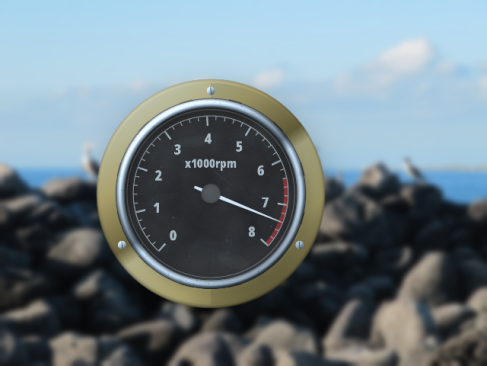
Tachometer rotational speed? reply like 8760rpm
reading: 7400rpm
